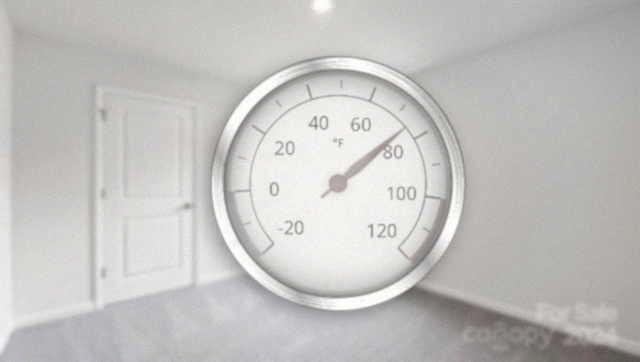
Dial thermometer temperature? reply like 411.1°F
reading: 75°F
